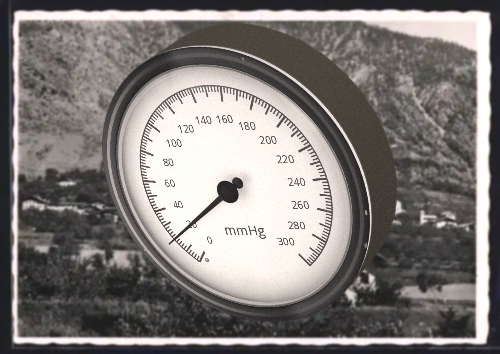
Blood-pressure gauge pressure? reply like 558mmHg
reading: 20mmHg
